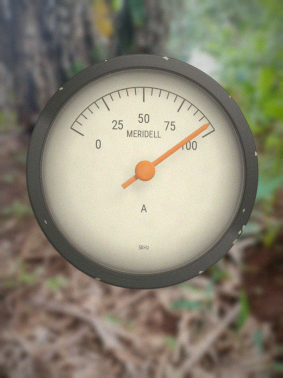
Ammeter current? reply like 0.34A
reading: 95A
